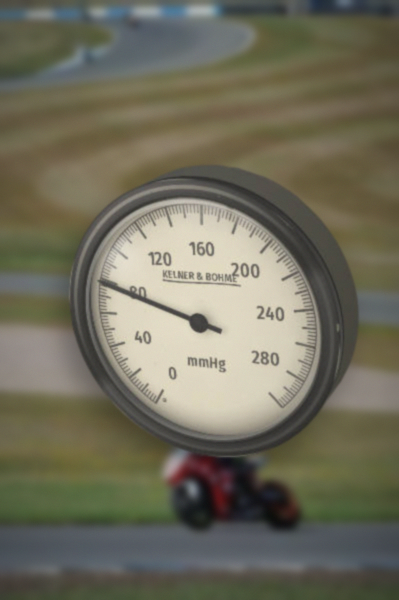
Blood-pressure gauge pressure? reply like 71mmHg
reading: 80mmHg
